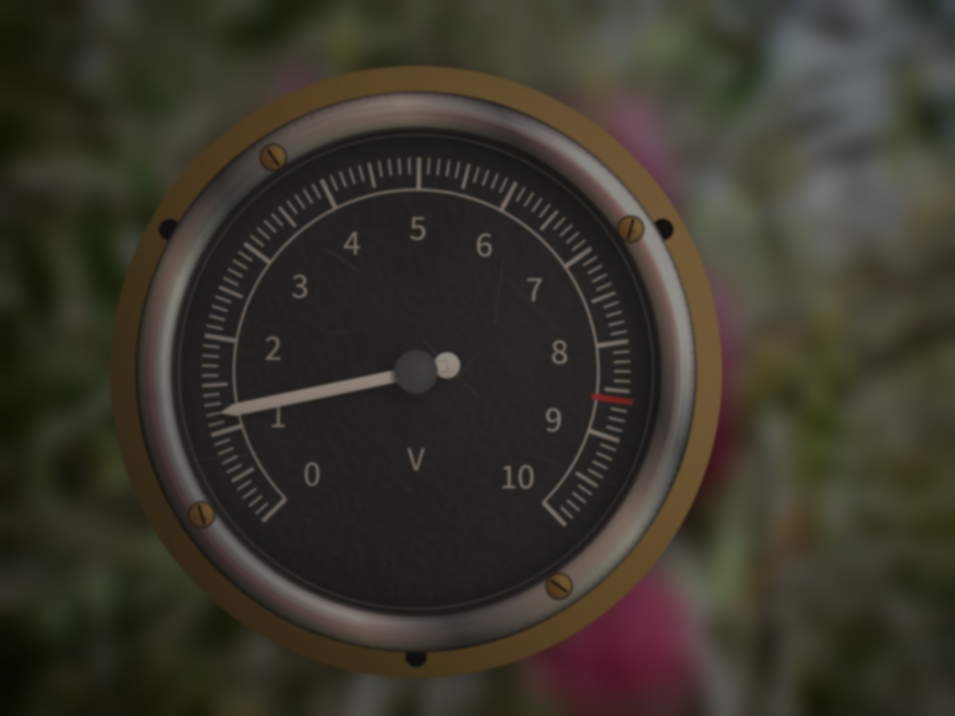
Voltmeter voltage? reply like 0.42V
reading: 1.2V
